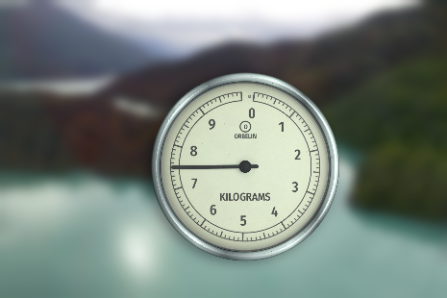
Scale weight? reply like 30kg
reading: 7.5kg
